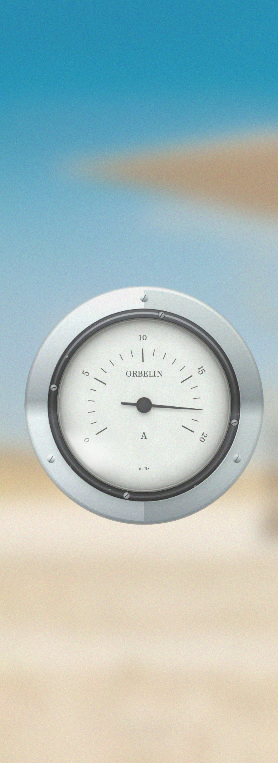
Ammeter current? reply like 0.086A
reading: 18A
